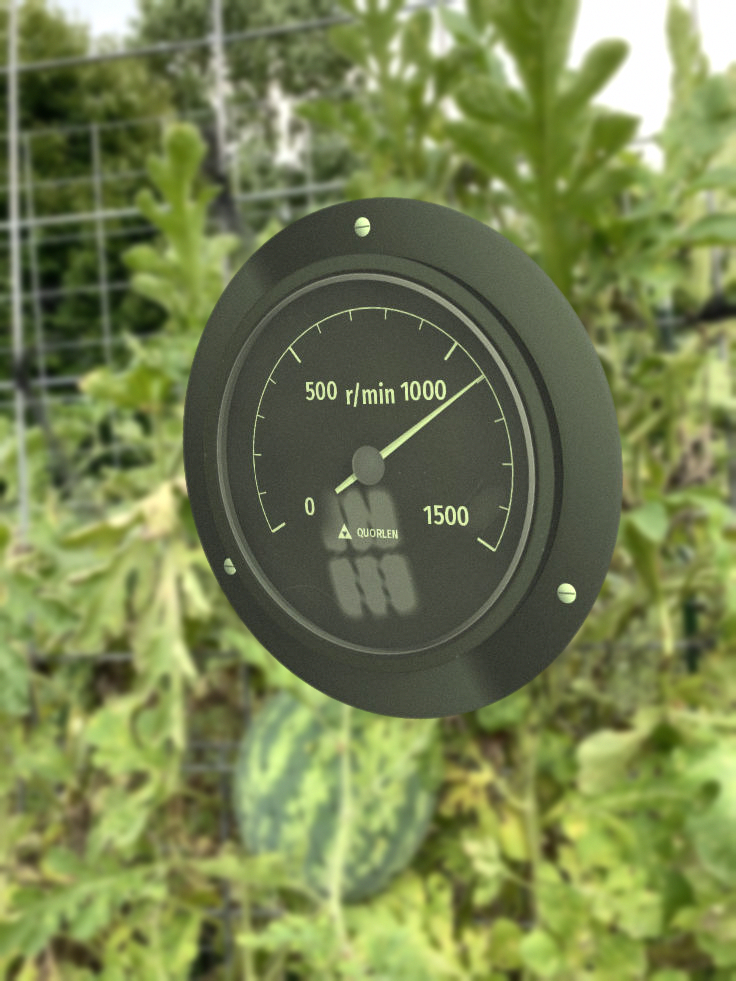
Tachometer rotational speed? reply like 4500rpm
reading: 1100rpm
